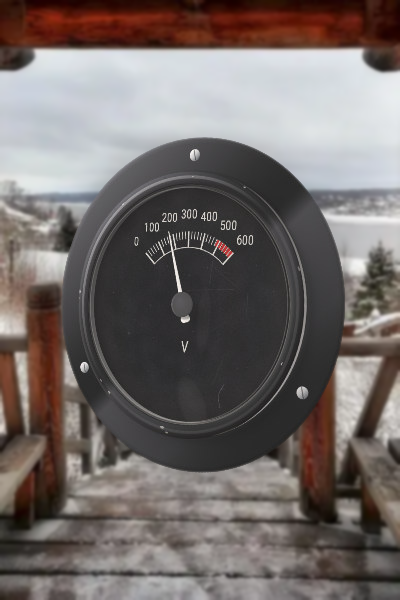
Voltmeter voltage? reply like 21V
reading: 200V
